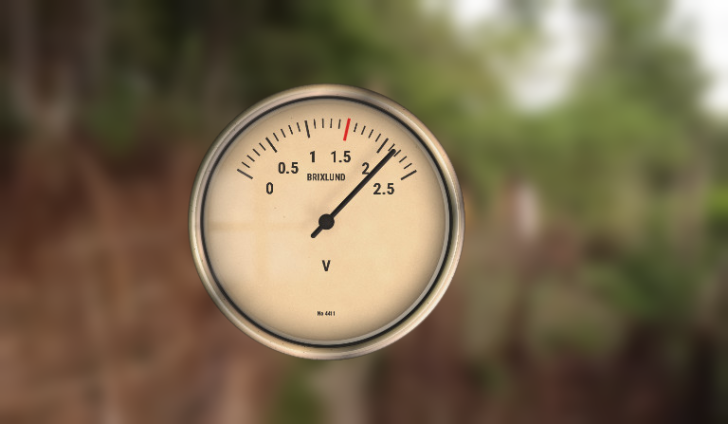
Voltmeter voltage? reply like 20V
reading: 2.15V
